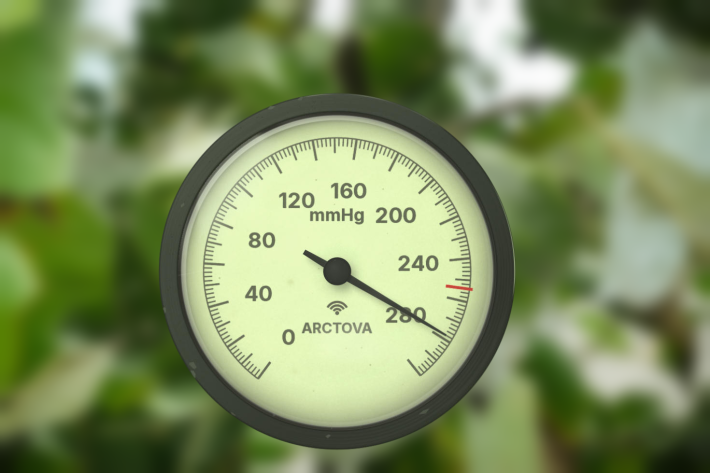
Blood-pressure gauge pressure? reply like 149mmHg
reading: 278mmHg
